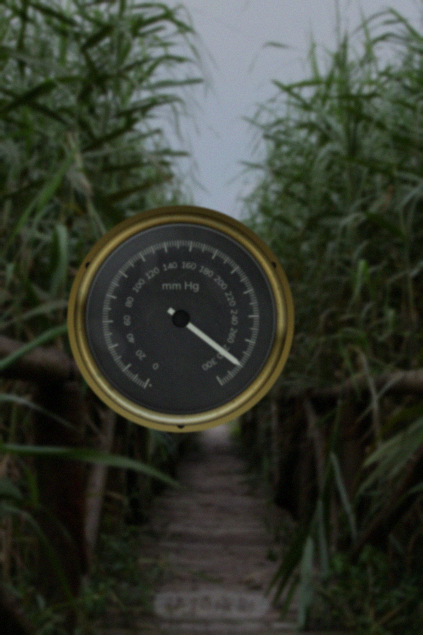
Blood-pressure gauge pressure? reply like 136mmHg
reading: 280mmHg
